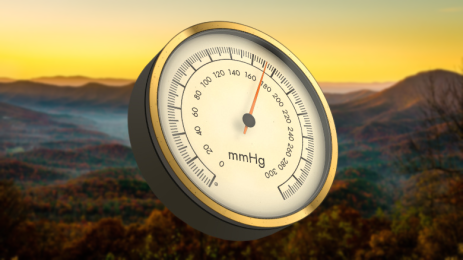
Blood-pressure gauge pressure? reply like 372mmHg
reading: 170mmHg
